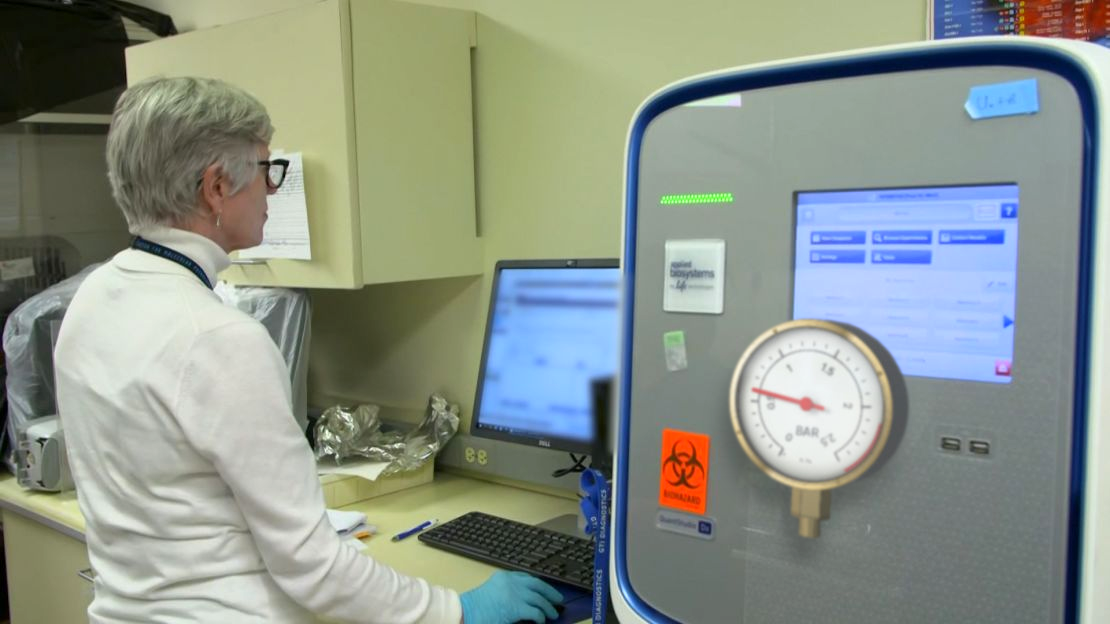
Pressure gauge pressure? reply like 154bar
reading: 0.6bar
